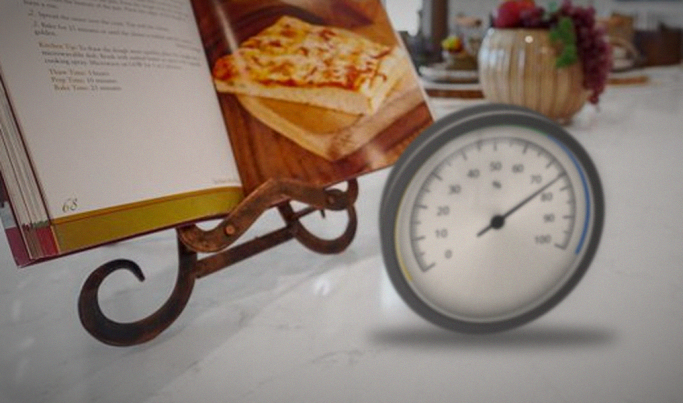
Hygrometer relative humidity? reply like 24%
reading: 75%
